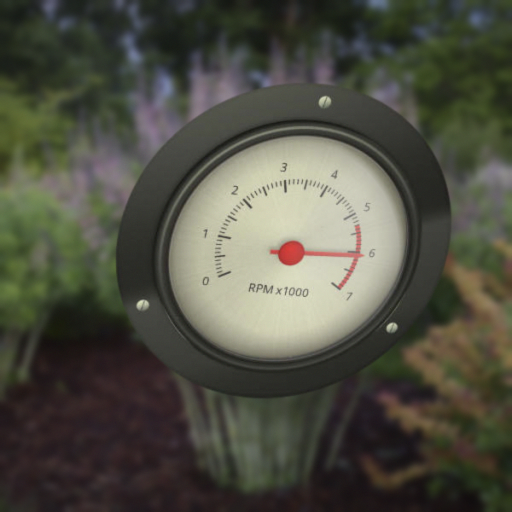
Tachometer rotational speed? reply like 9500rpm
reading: 6000rpm
